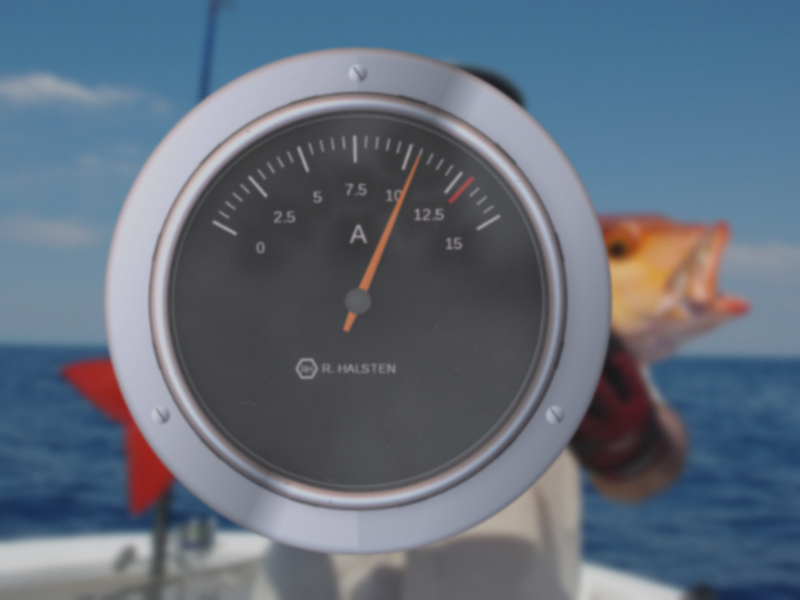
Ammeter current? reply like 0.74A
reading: 10.5A
